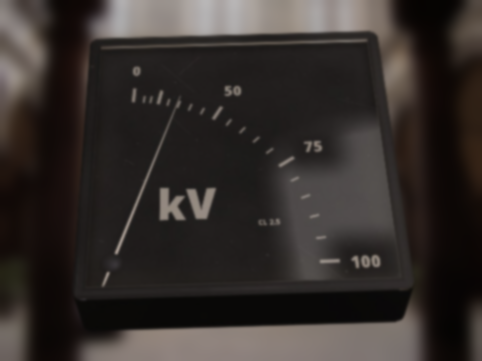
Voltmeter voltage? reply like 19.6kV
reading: 35kV
